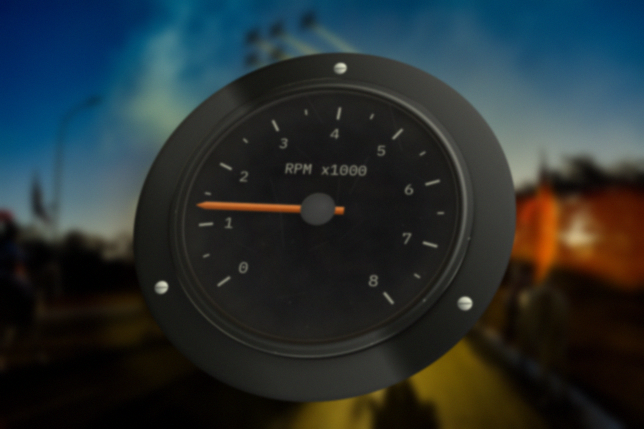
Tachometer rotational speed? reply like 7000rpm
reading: 1250rpm
